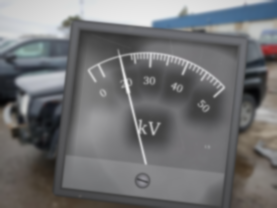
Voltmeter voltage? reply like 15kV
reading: 20kV
